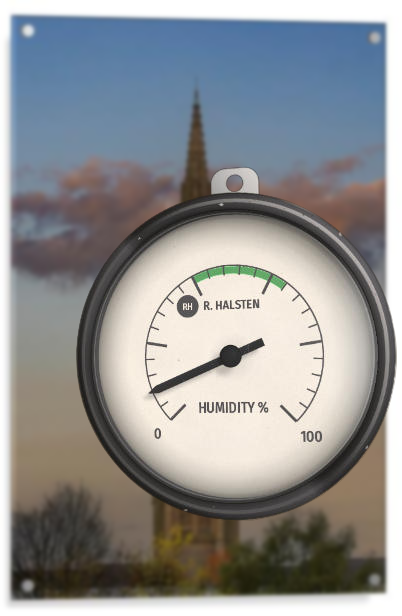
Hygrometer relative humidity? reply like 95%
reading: 8%
